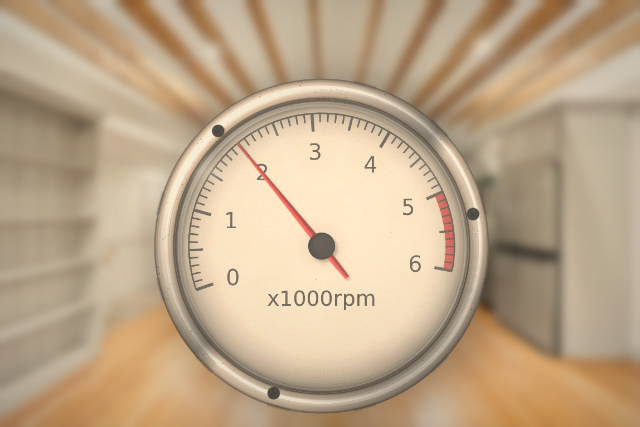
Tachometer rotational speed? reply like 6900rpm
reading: 2000rpm
